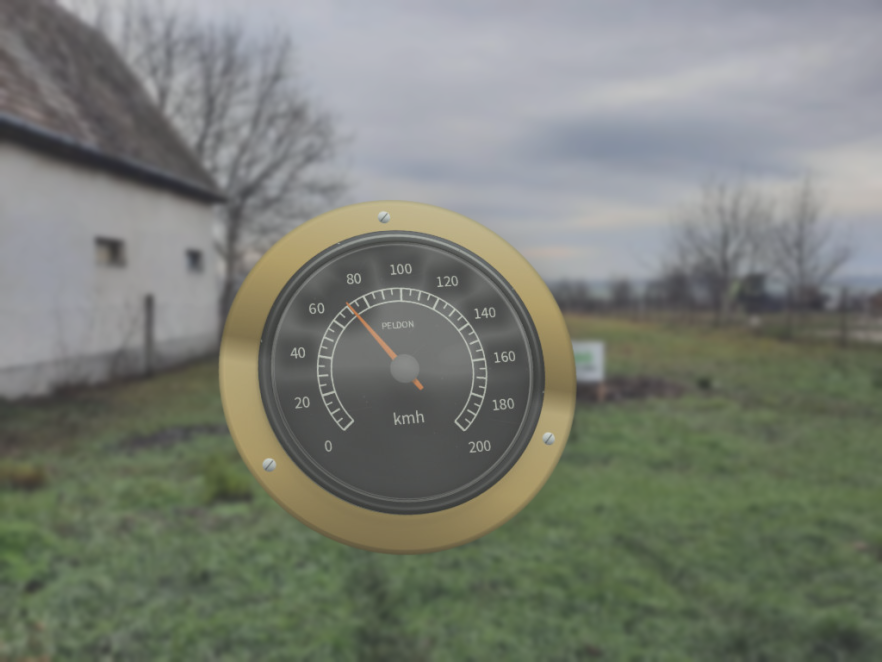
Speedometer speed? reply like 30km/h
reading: 70km/h
